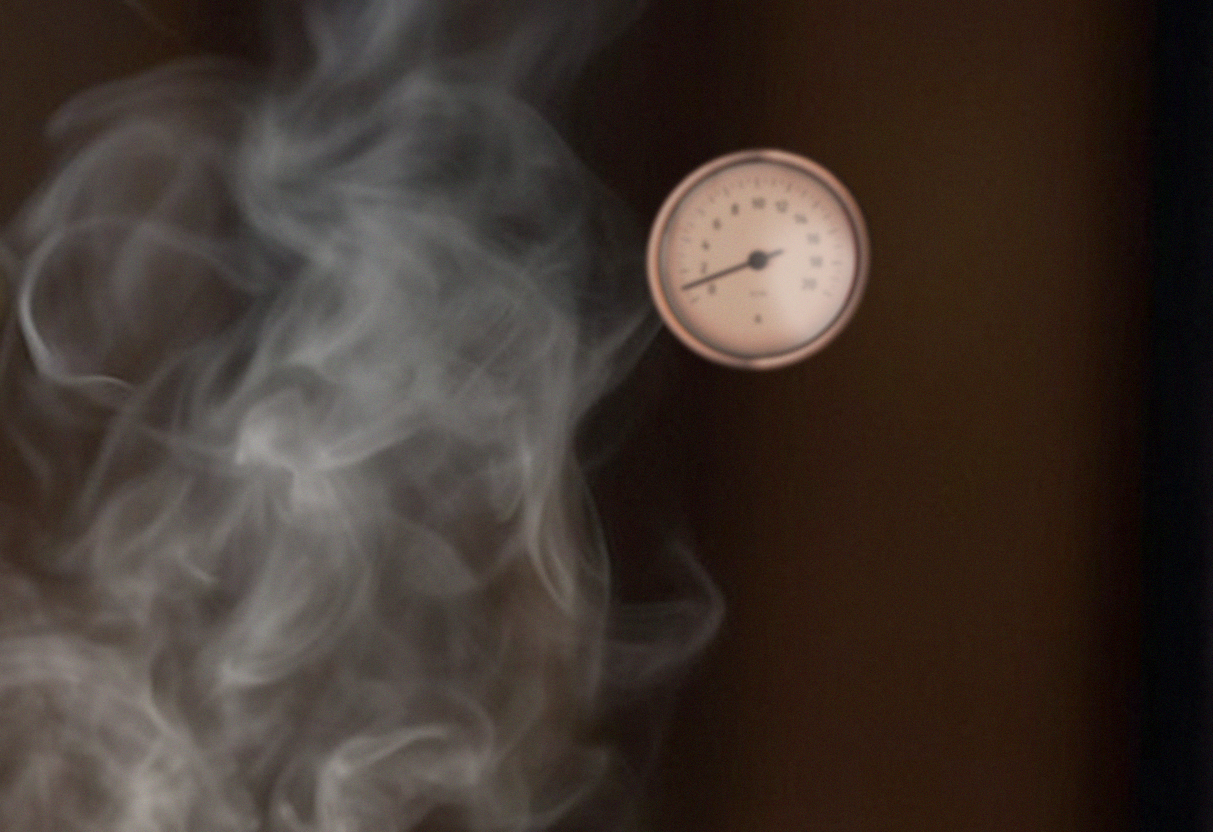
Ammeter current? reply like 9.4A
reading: 1A
